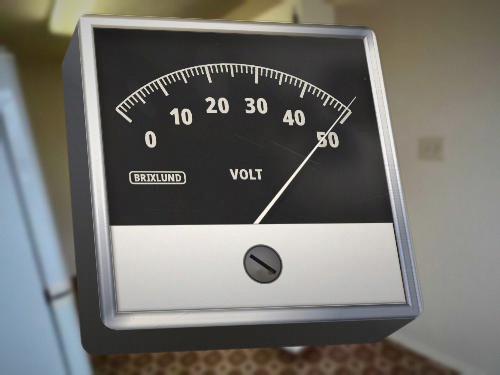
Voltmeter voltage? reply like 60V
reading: 49V
